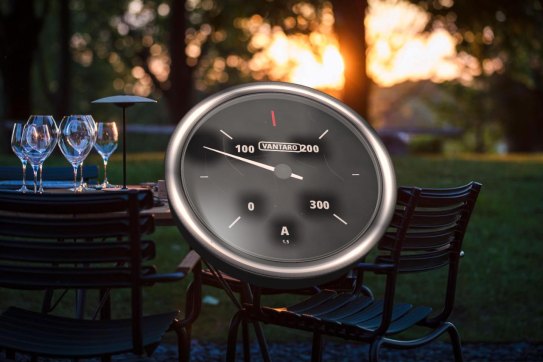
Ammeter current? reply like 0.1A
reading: 75A
